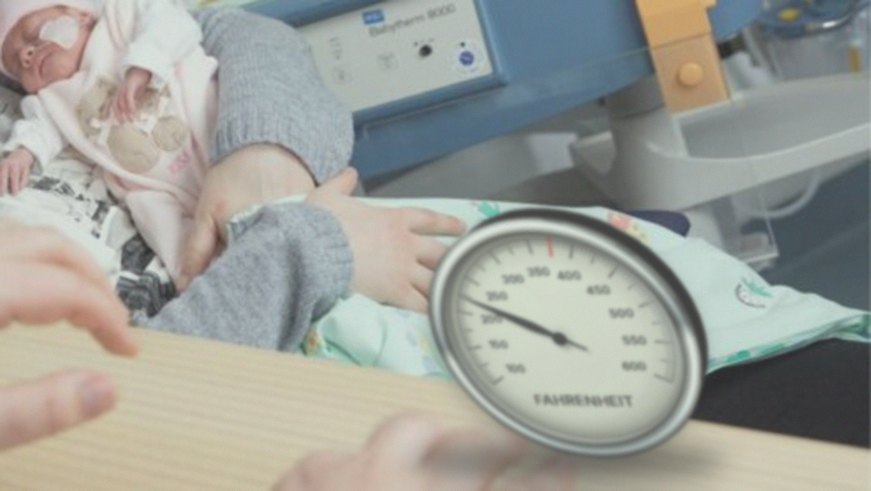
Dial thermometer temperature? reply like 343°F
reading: 225°F
